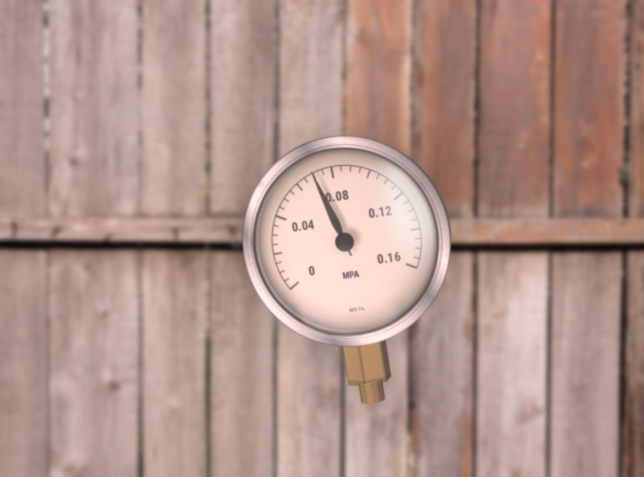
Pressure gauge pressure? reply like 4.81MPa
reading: 0.07MPa
